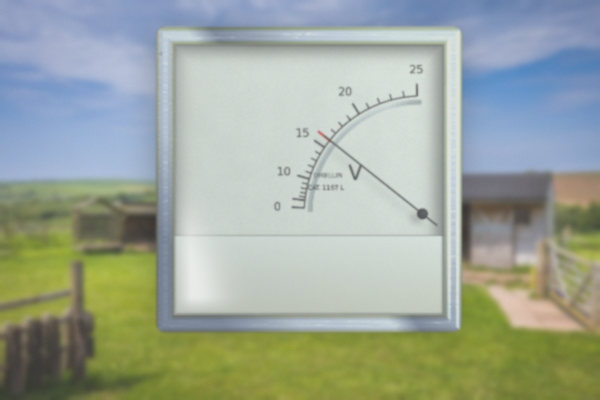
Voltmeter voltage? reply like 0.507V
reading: 16V
